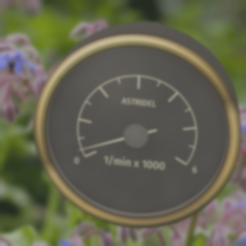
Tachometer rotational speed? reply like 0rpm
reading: 250rpm
